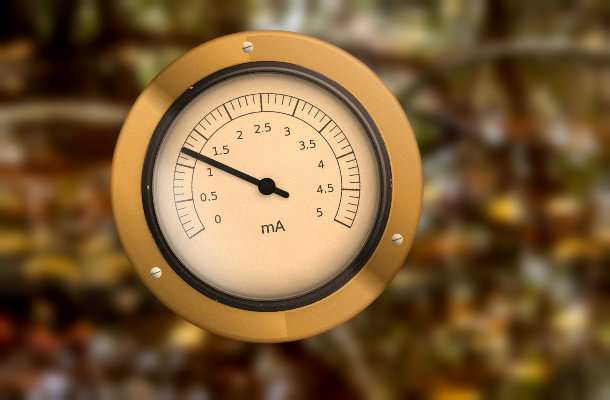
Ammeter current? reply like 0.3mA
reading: 1.2mA
